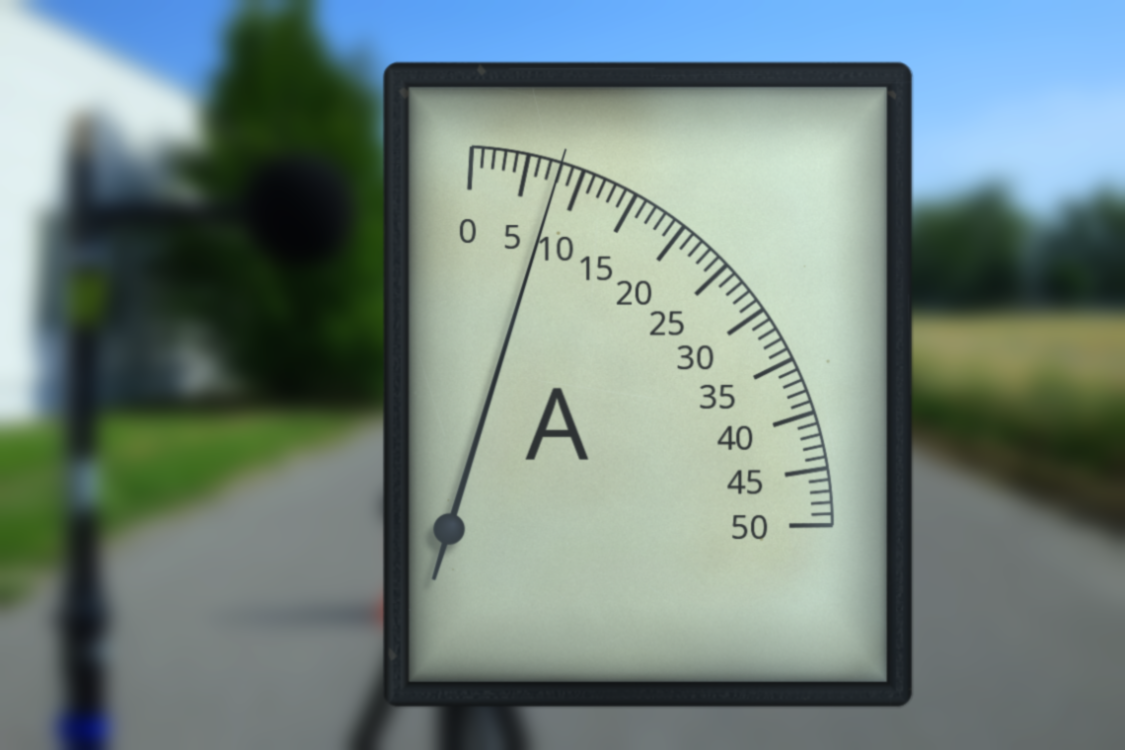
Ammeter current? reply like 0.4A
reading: 8A
